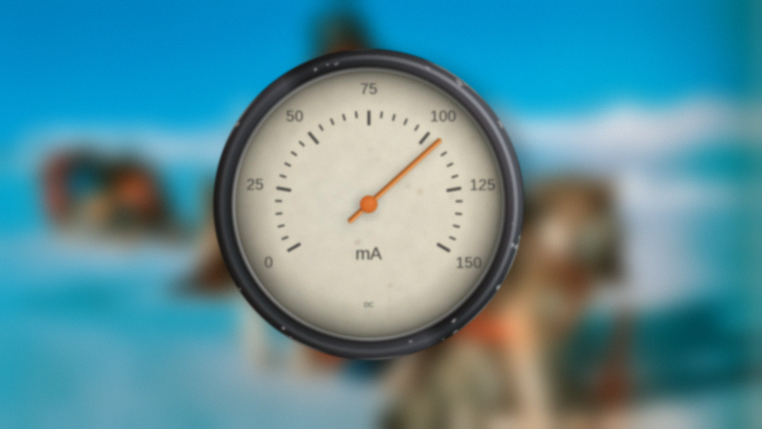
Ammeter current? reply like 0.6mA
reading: 105mA
